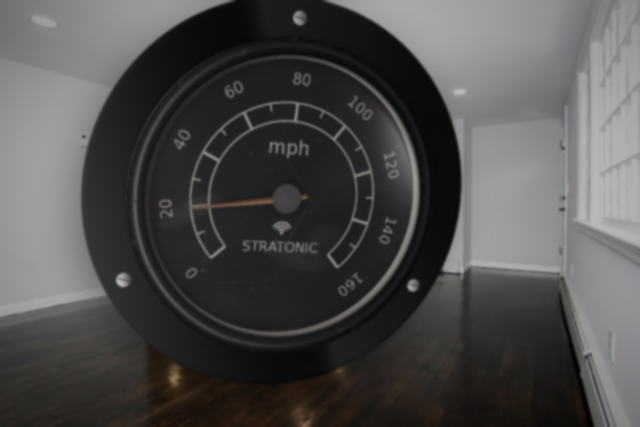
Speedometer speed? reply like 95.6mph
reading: 20mph
